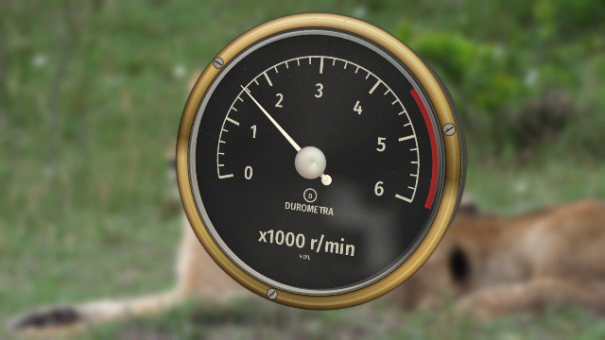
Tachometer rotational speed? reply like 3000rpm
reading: 1600rpm
